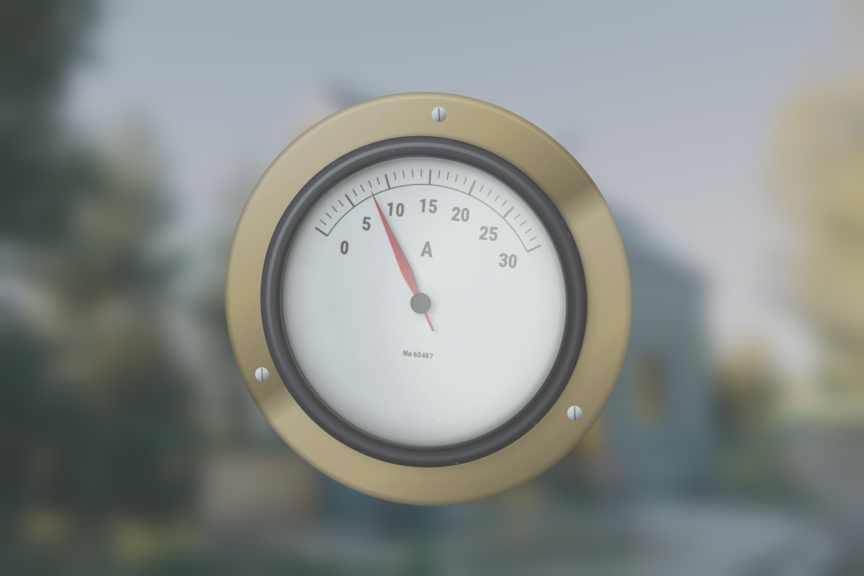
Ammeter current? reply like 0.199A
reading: 8A
